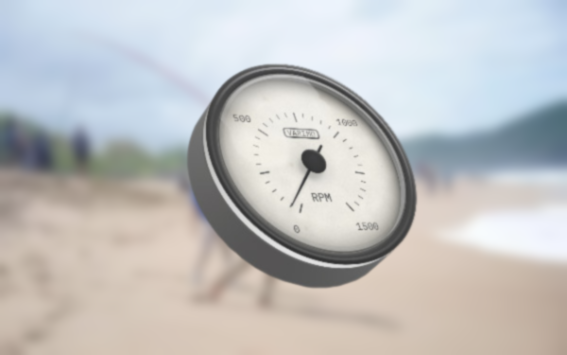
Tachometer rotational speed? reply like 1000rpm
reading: 50rpm
